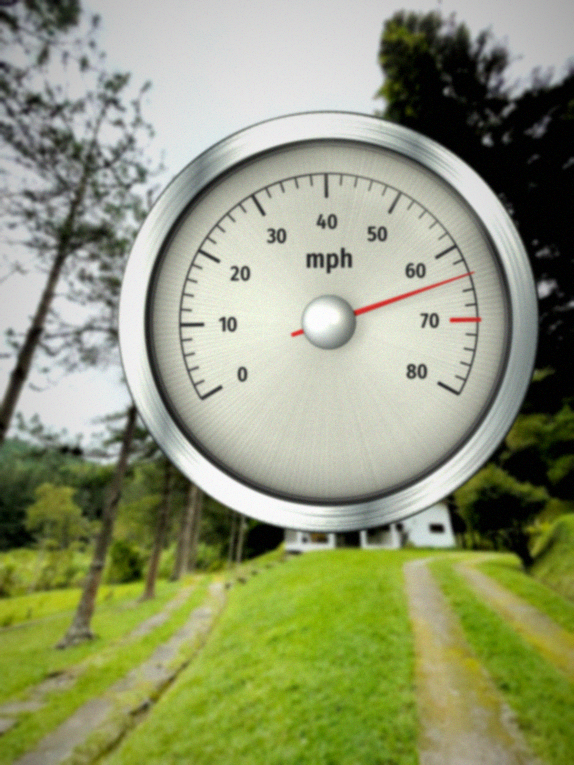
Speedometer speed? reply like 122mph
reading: 64mph
